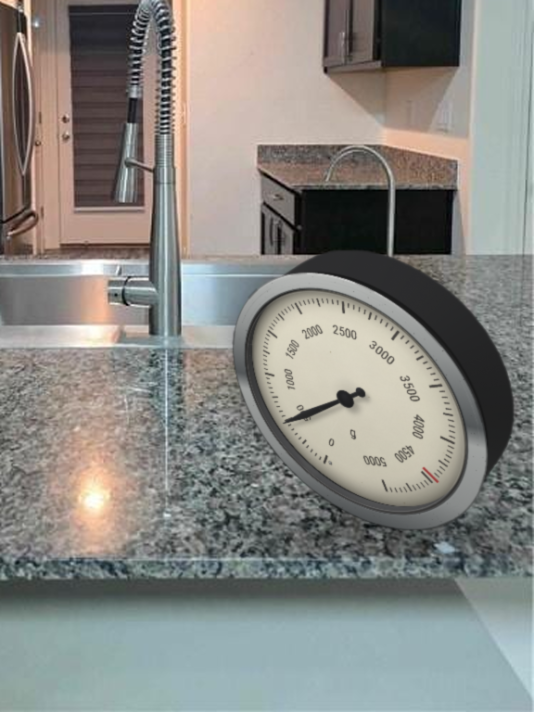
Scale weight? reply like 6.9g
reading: 500g
